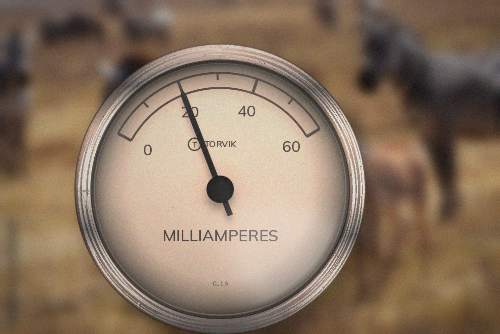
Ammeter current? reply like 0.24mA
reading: 20mA
